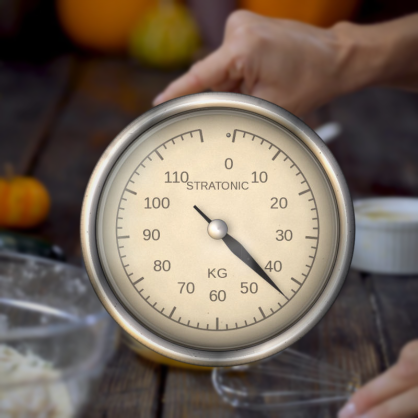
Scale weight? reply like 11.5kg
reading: 44kg
